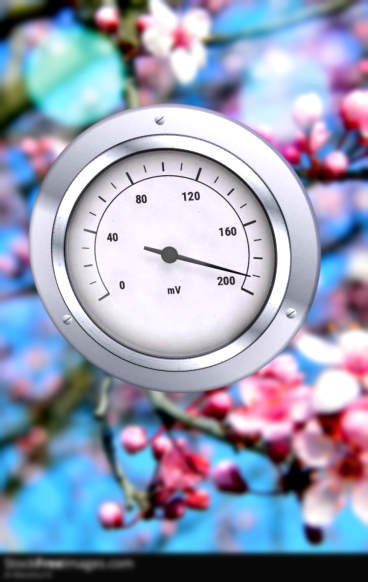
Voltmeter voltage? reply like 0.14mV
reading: 190mV
